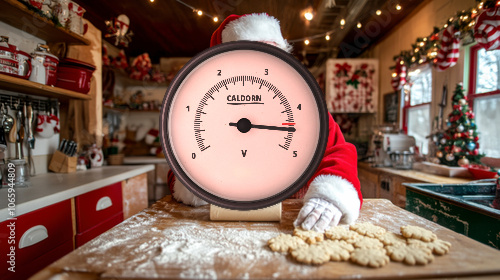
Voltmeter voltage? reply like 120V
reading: 4.5V
